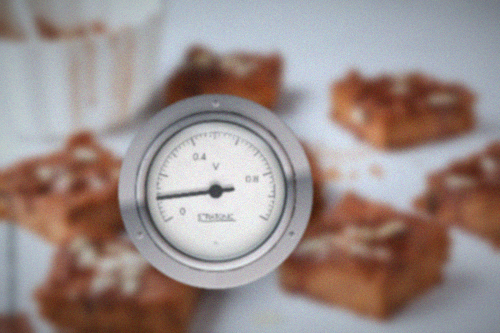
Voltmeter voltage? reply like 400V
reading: 0.1V
